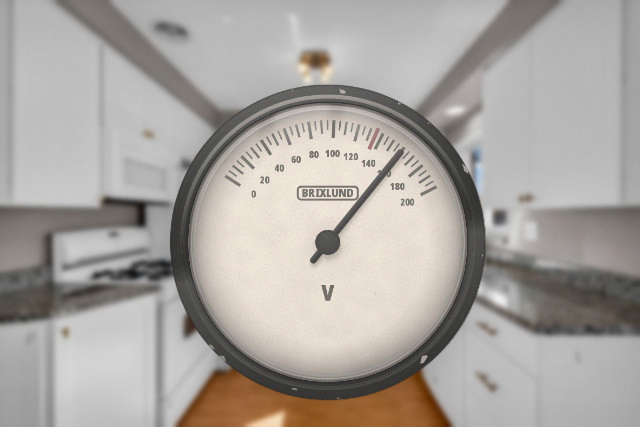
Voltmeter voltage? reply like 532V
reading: 160V
